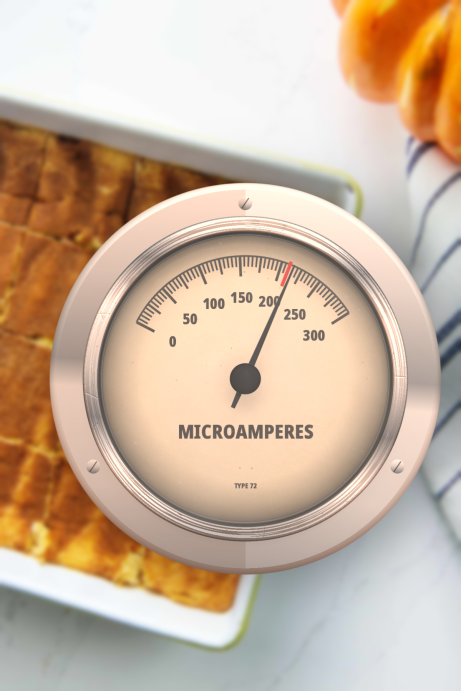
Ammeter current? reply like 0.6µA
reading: 215µA
